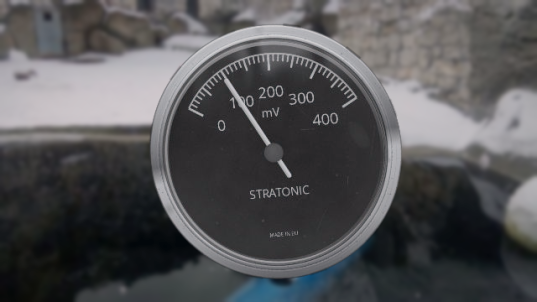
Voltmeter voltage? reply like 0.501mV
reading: 100mV
